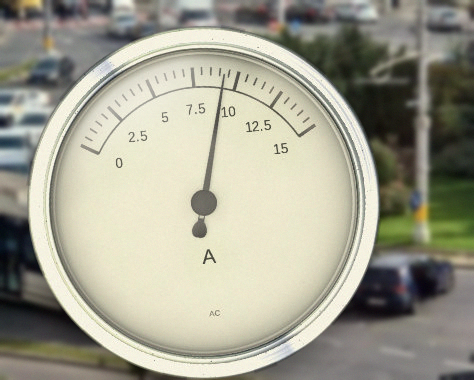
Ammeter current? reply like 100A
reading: 9.25A
